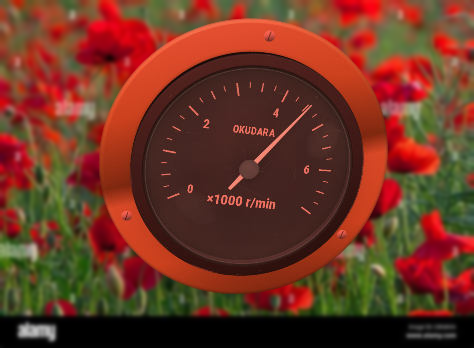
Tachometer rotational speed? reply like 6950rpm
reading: 4500rpm
